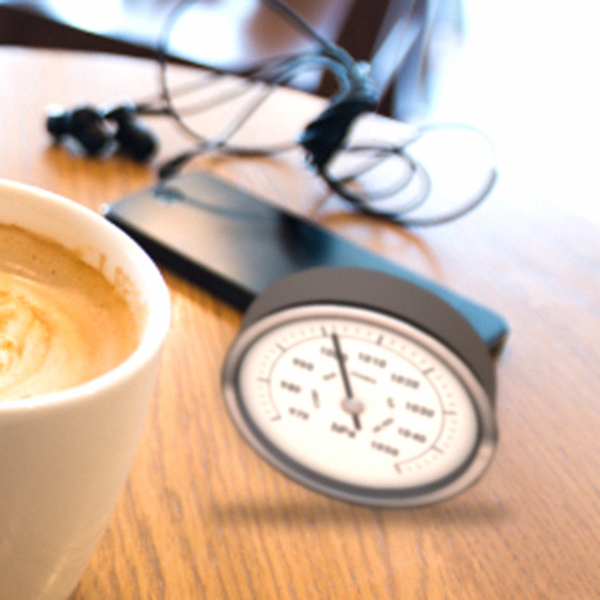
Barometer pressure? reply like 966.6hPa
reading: 1002hPa
